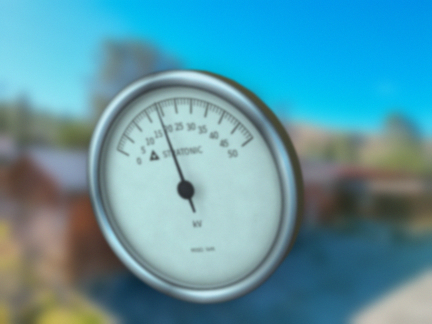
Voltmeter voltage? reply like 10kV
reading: 20kV
